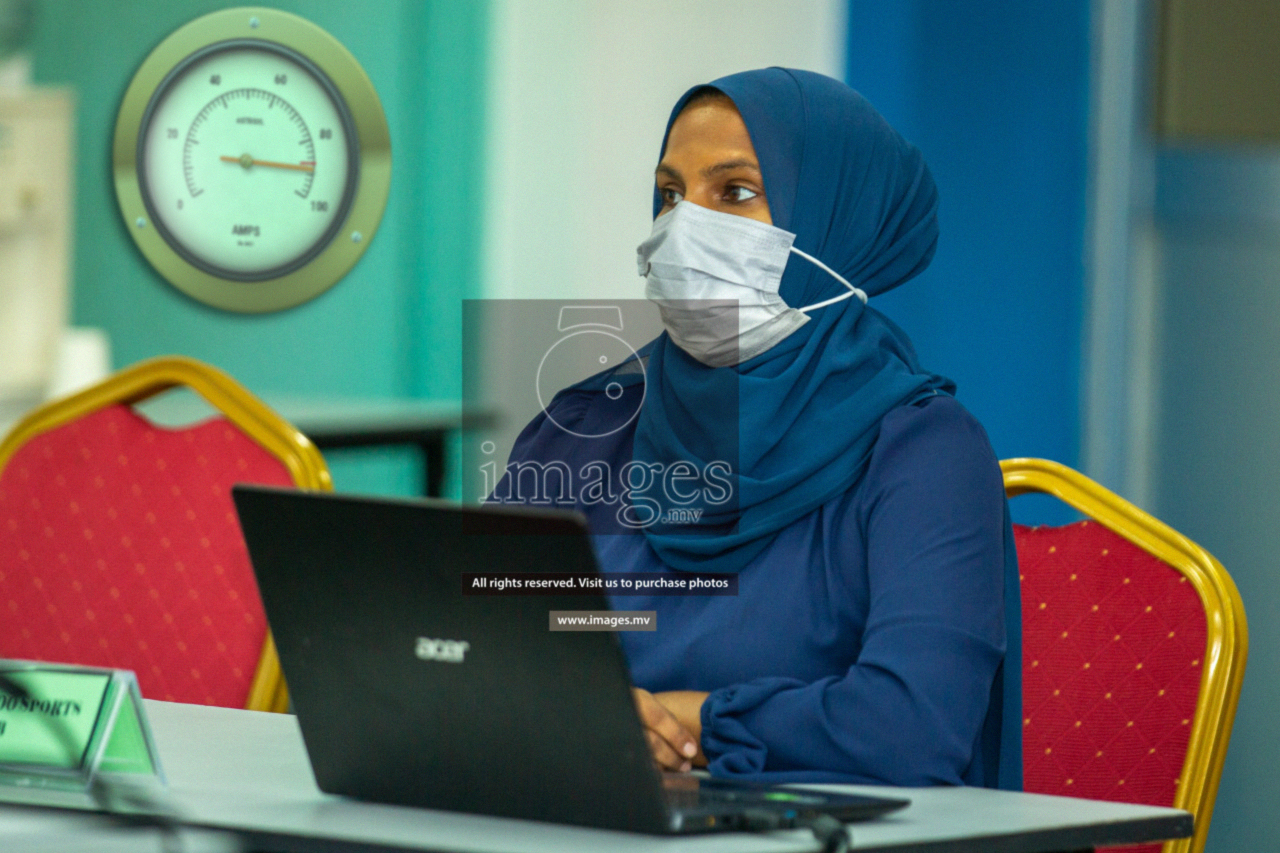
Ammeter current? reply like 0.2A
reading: 90A
